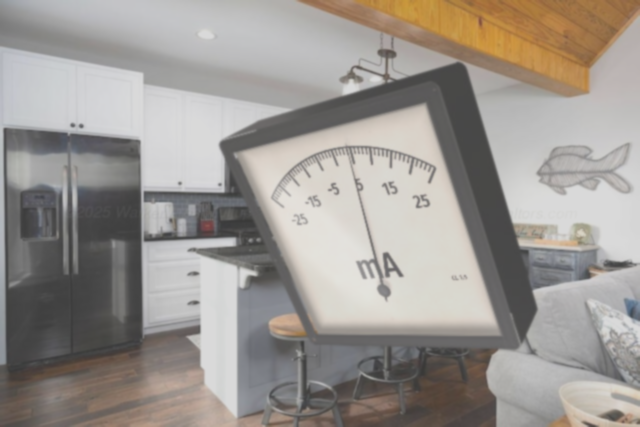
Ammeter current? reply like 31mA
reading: 5mA
